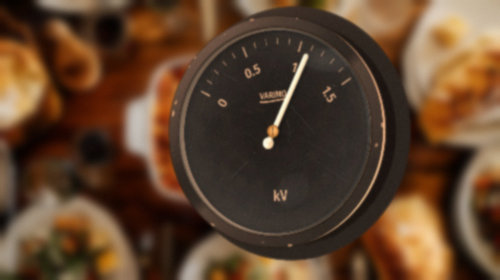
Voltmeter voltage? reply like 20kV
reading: 1.1kV
